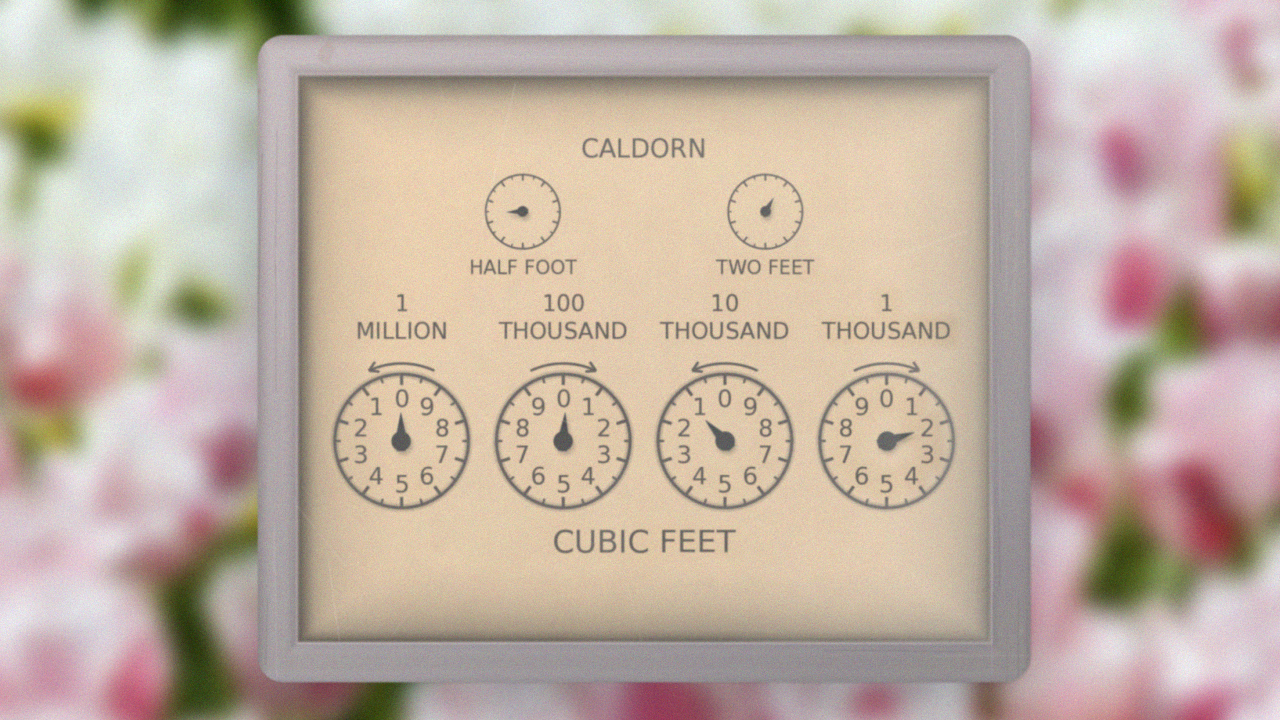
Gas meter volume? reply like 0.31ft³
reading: 1200ft³
